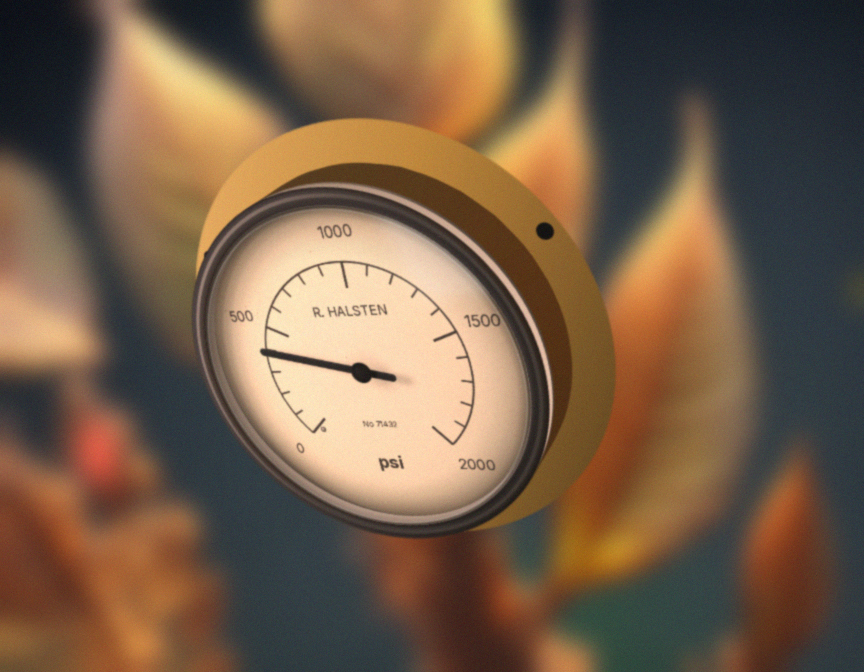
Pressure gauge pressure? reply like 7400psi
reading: 400psi
